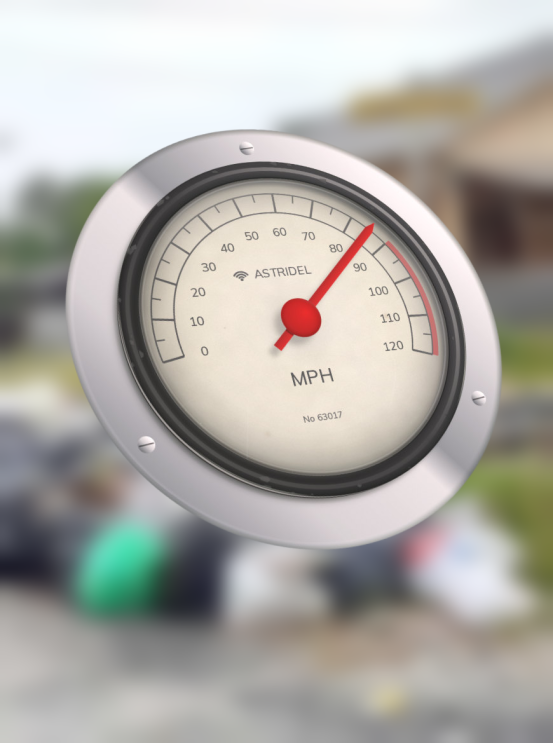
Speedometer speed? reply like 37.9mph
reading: 85mph
